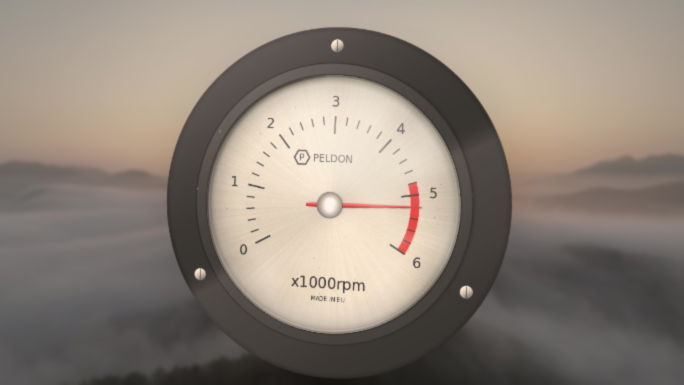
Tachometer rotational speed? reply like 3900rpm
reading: 5200rpm
